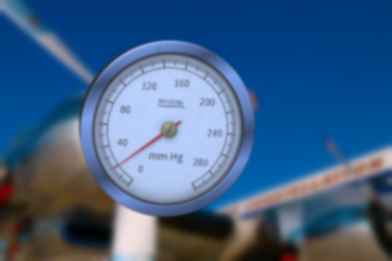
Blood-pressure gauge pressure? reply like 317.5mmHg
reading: 20mmHg
